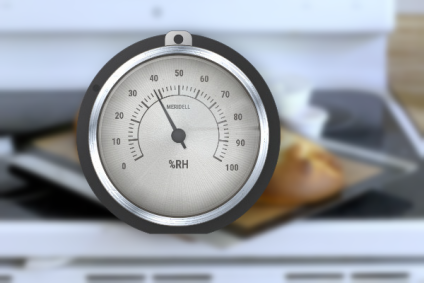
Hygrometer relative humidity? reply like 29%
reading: 38%
